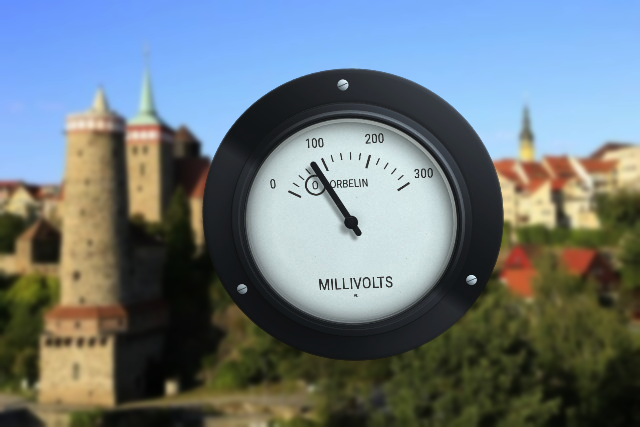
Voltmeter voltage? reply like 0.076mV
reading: 80mV
